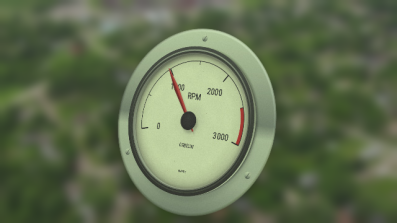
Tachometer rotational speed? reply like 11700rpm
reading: 1000rpm
